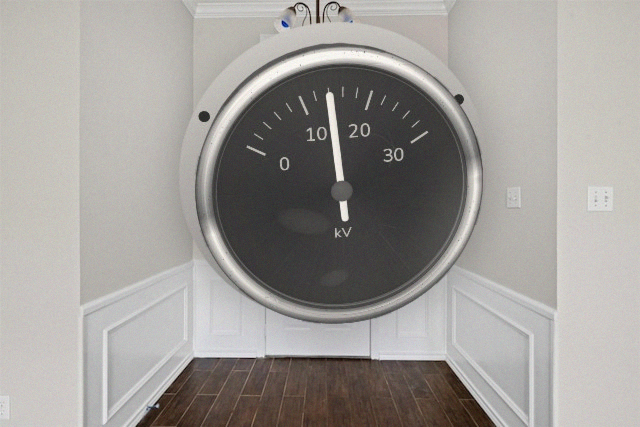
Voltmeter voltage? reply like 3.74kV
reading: 14kV
